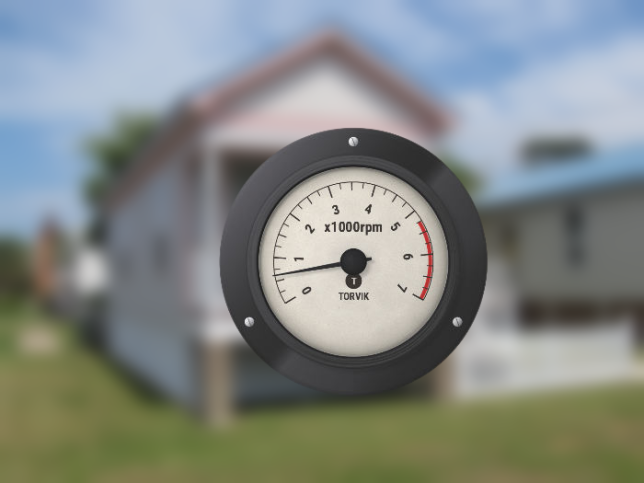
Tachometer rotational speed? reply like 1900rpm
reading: 625rpm
